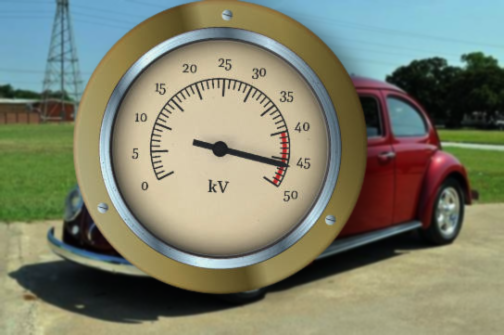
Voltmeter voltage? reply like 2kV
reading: 46kV
